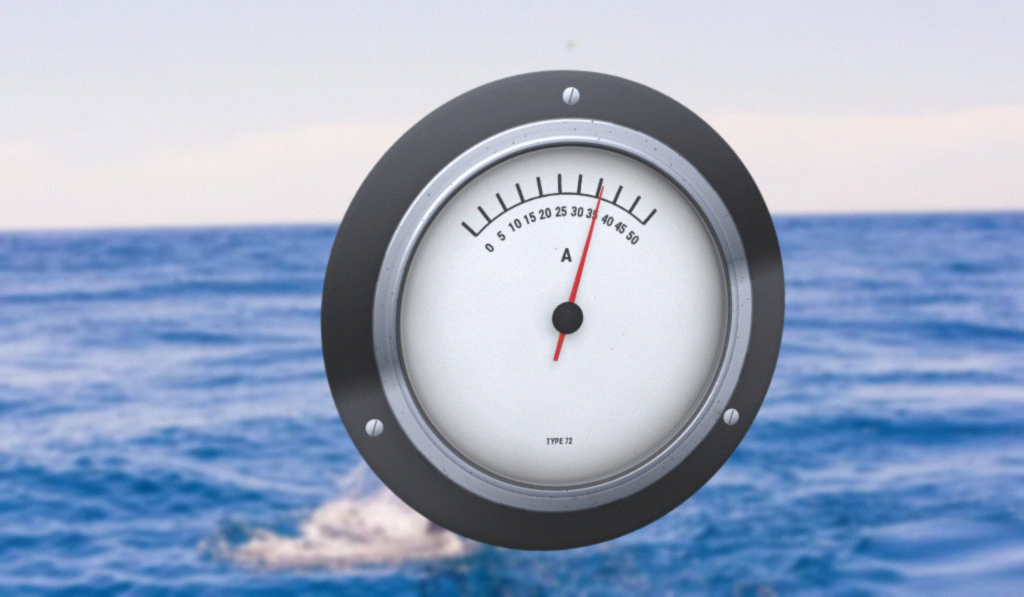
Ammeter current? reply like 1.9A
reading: 35A
